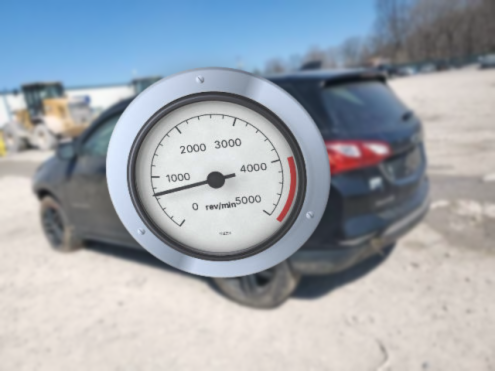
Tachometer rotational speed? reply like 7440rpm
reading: 700rpm
